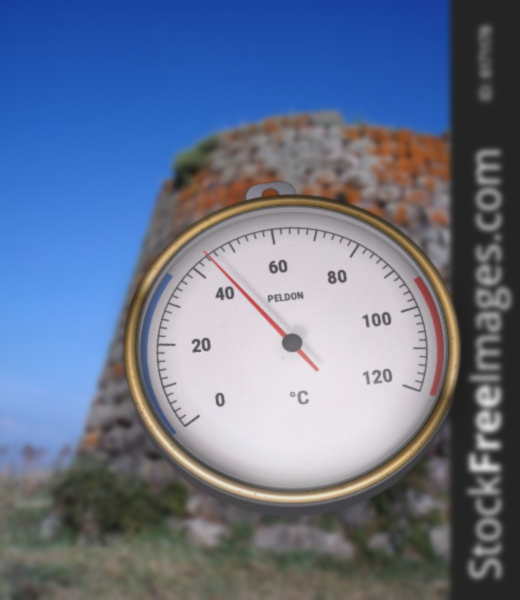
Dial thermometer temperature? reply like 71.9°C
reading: 44°C
